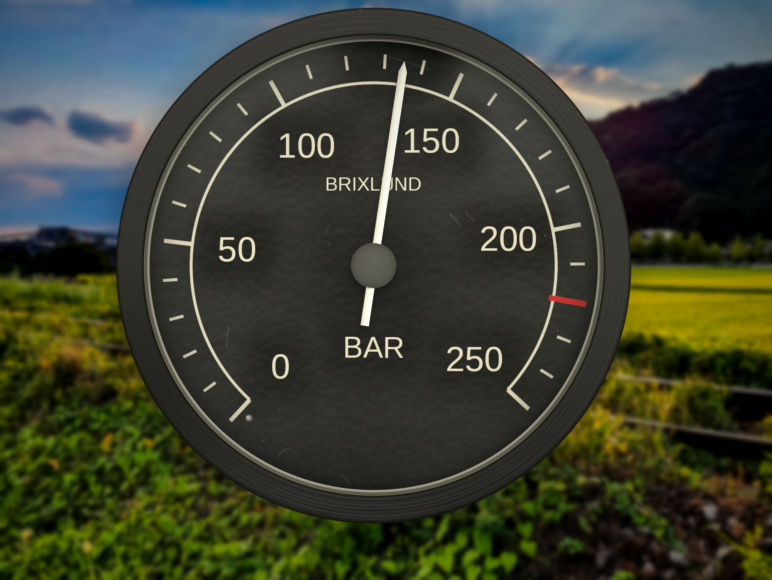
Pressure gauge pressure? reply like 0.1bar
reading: 135bar
